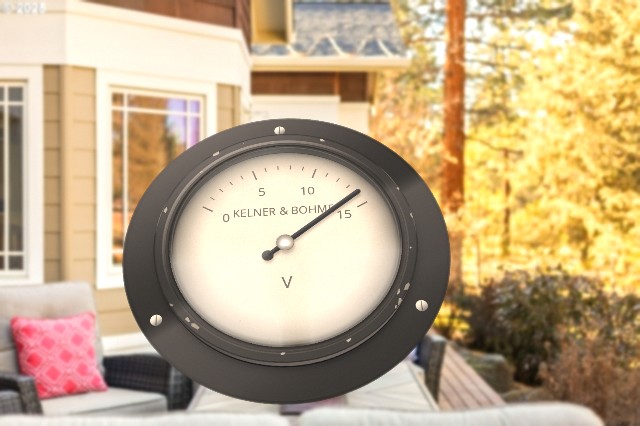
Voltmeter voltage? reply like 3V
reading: 14V
